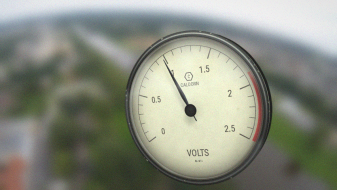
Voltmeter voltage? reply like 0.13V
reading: 1V
